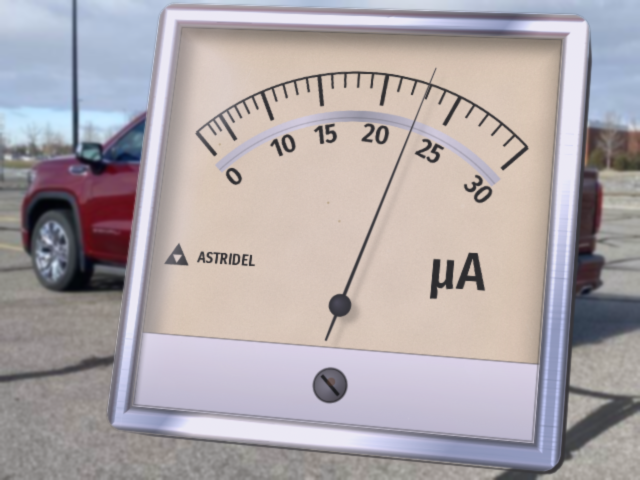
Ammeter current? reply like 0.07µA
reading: 23µA
